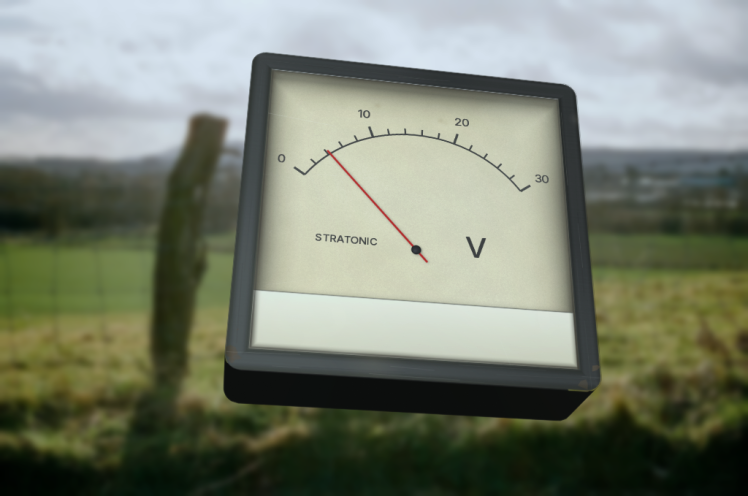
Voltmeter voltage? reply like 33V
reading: 4V
